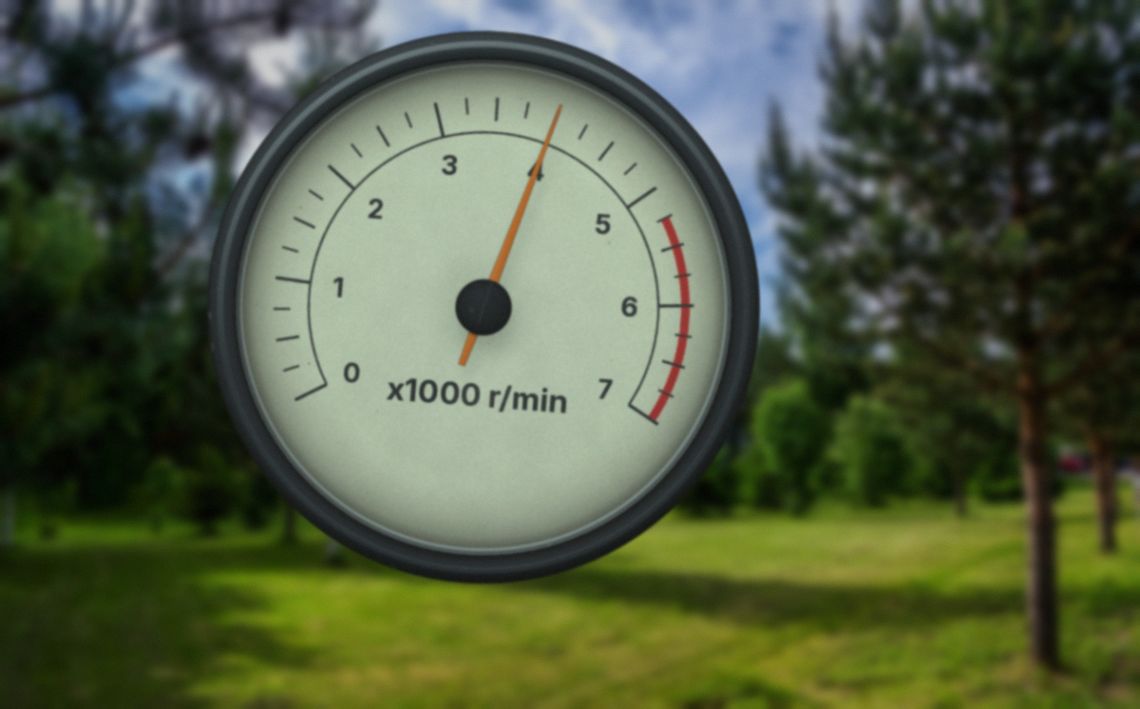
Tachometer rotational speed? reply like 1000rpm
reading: 4000rpm
